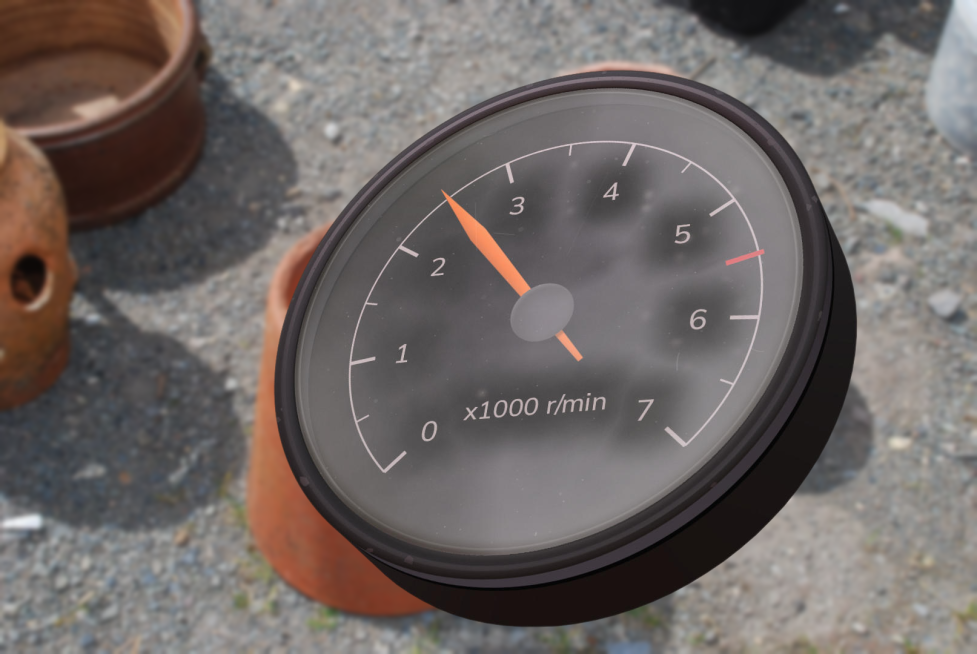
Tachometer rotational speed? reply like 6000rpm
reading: 2500rpm
